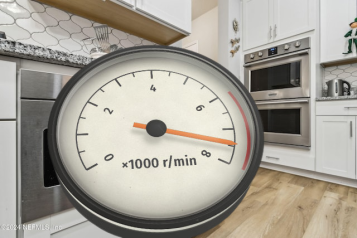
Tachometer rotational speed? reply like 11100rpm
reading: 7500rpm
